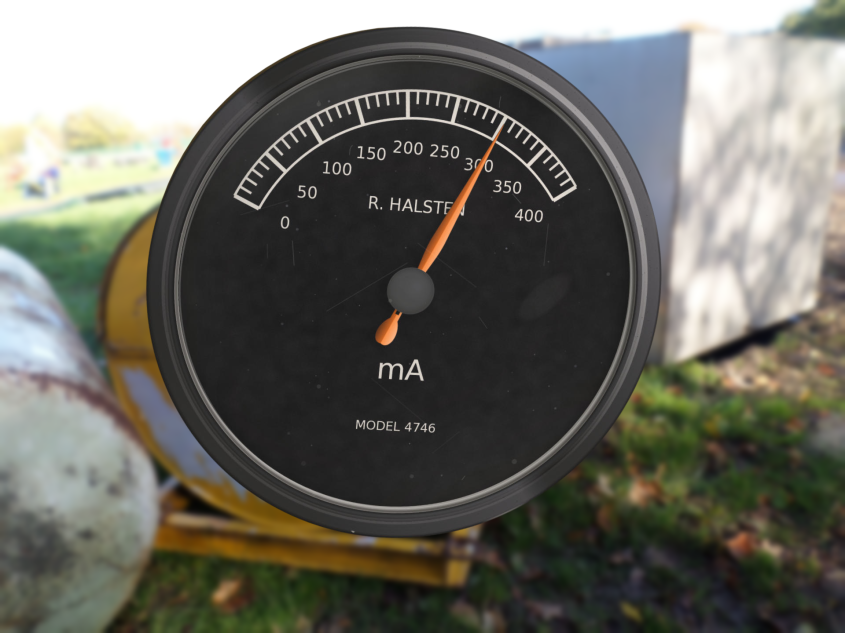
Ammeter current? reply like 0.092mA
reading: 300mA
